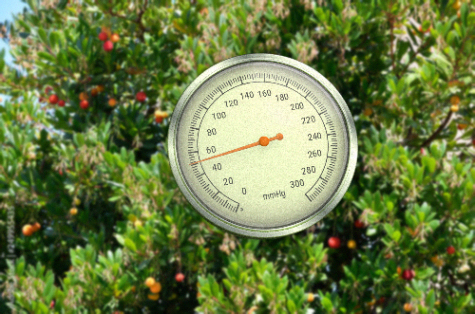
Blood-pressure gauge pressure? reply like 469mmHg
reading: 50mmHg
